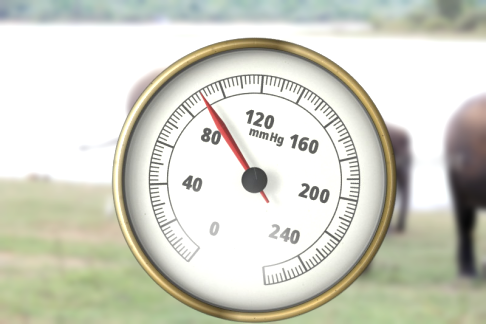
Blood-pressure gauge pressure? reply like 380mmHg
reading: 90mmHg
